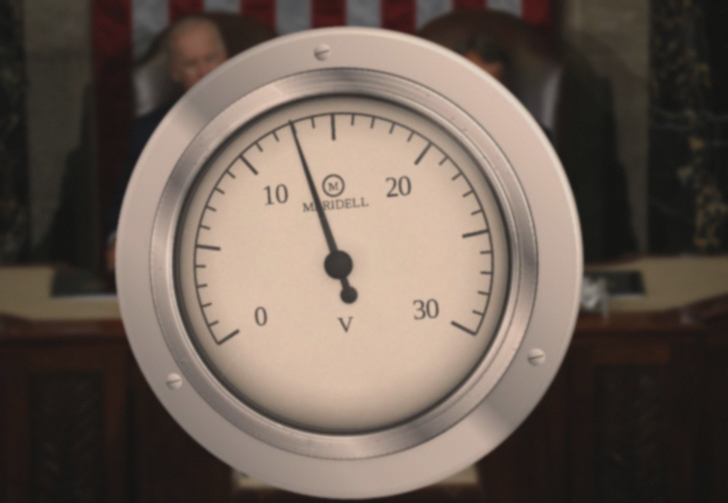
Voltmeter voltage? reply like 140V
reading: 13V
